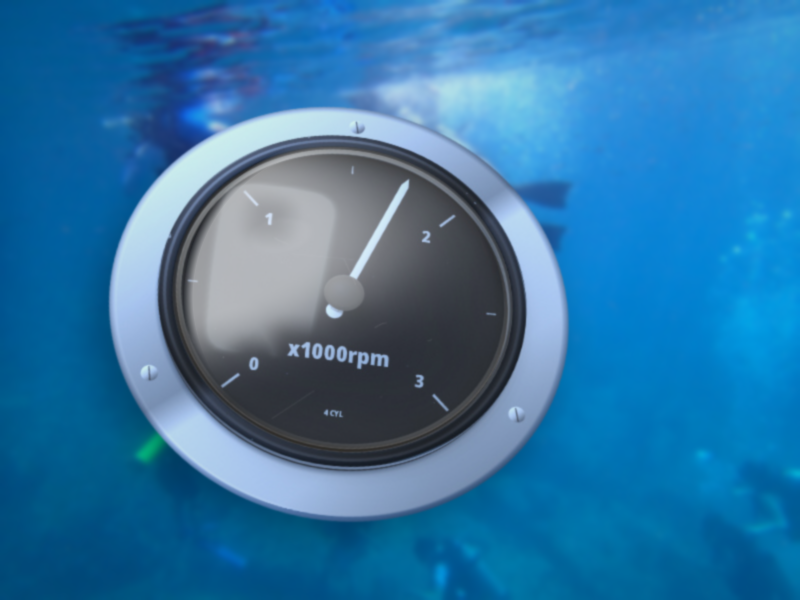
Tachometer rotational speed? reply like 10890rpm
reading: 1750rpm
